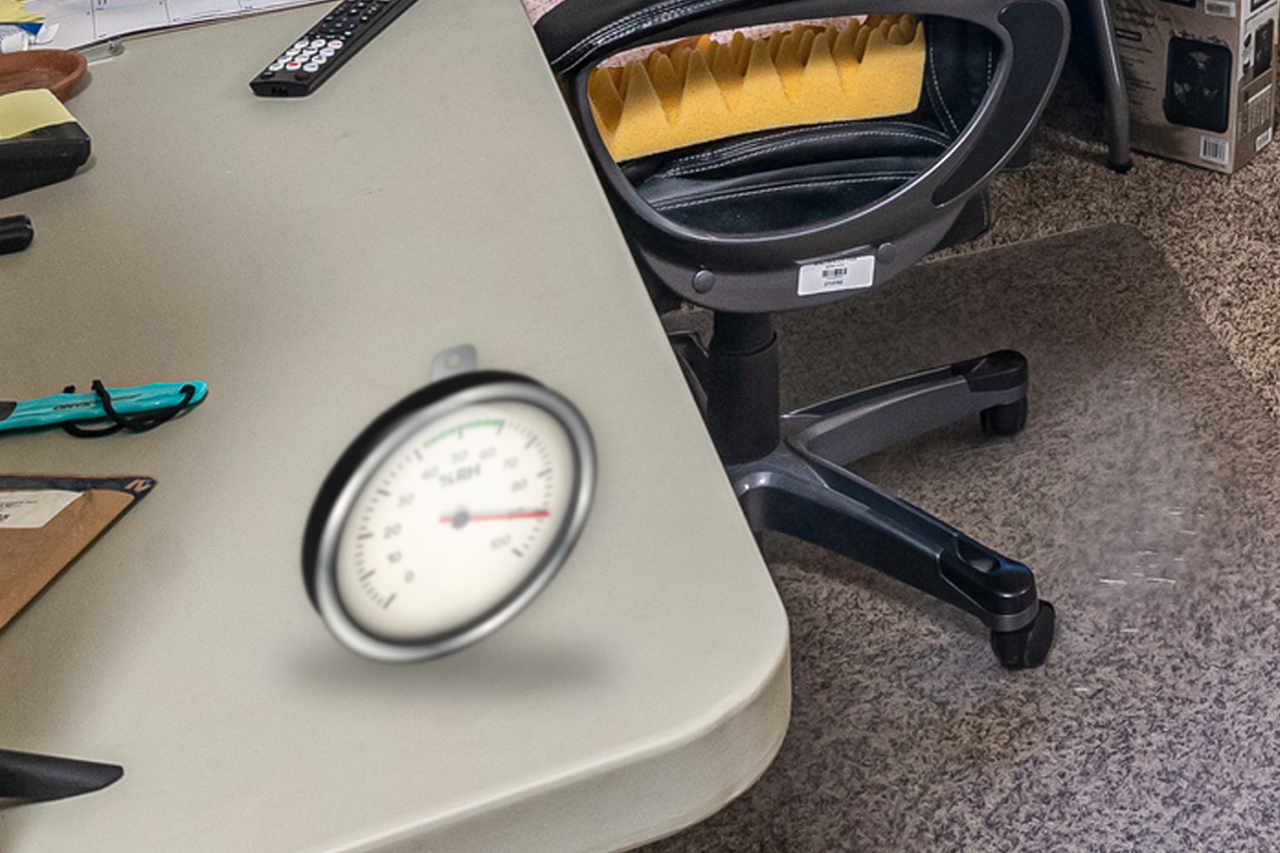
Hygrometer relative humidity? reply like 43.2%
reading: 90%
